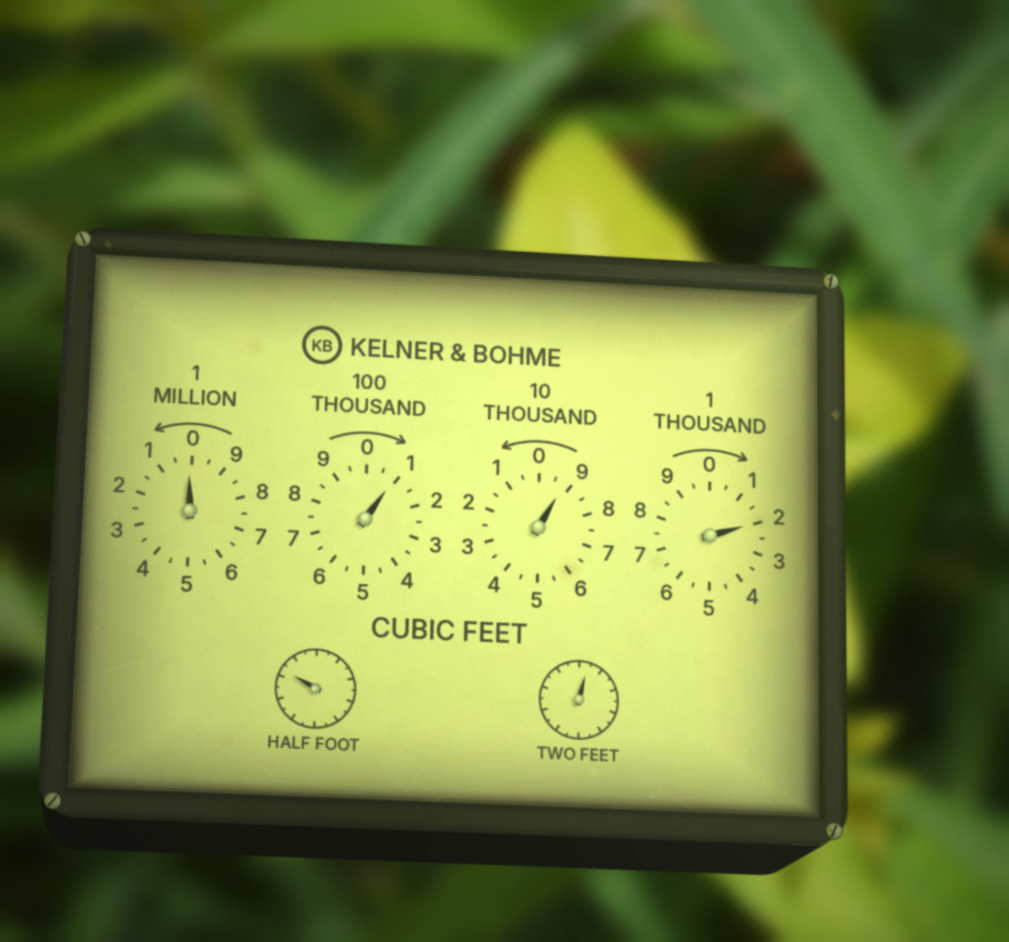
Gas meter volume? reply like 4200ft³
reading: 9200ft³
